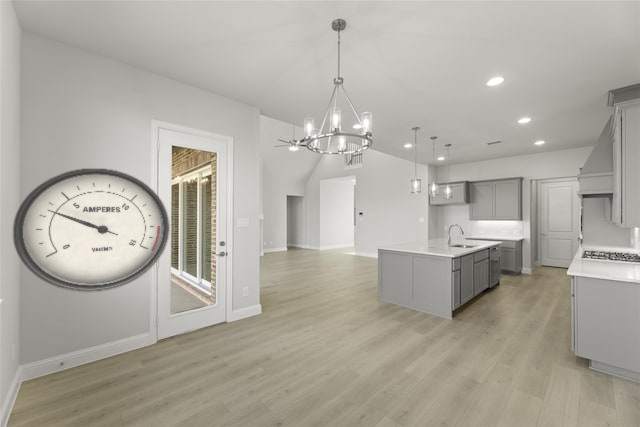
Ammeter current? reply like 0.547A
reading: 3.5A
